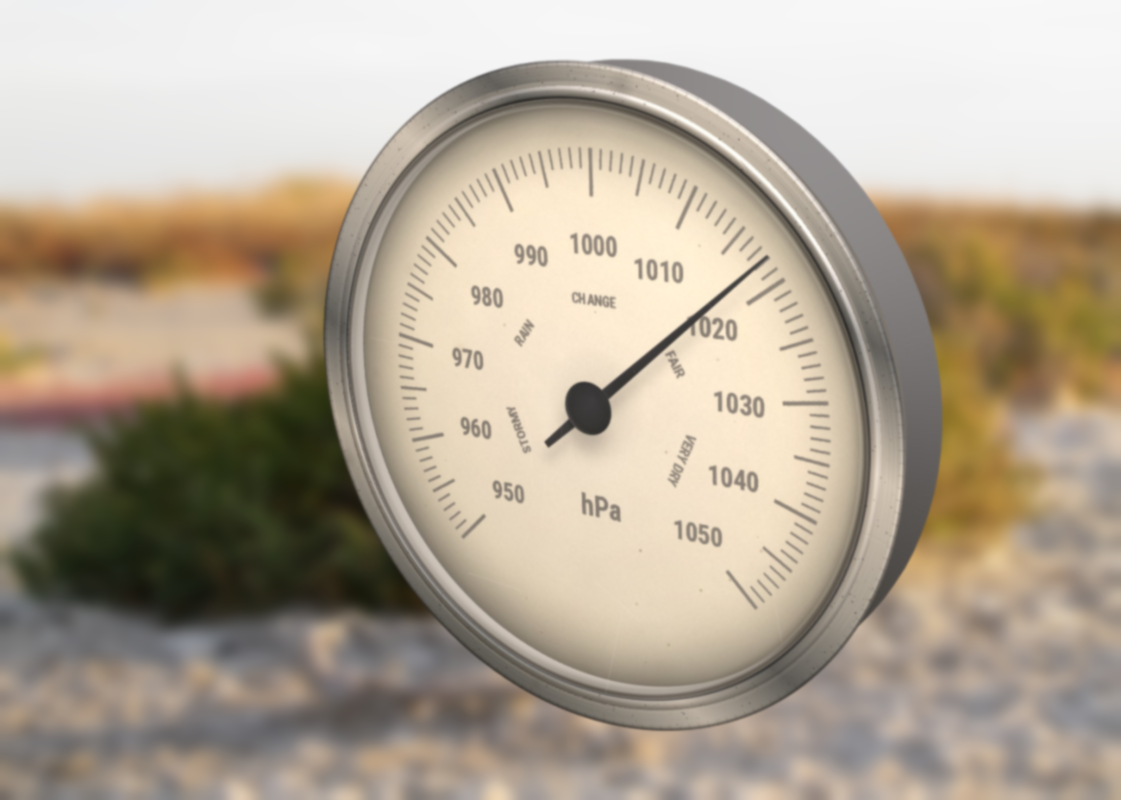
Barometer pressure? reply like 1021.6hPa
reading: 1018hPa
